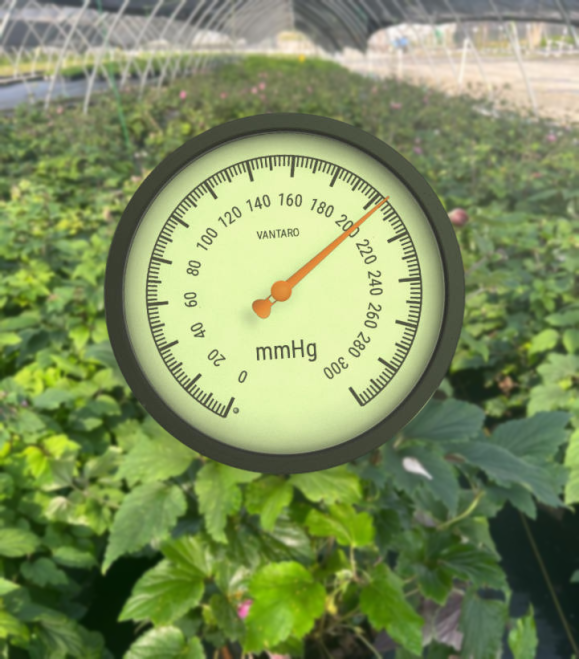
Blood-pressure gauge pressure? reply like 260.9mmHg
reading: 204mmHg
